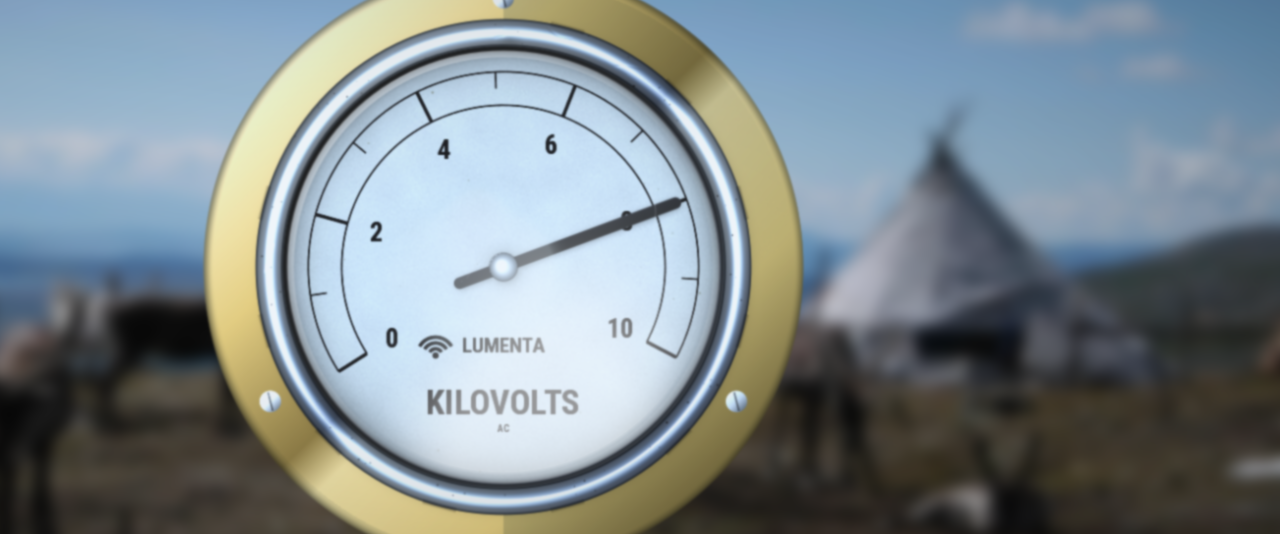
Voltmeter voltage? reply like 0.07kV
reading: 8kV
